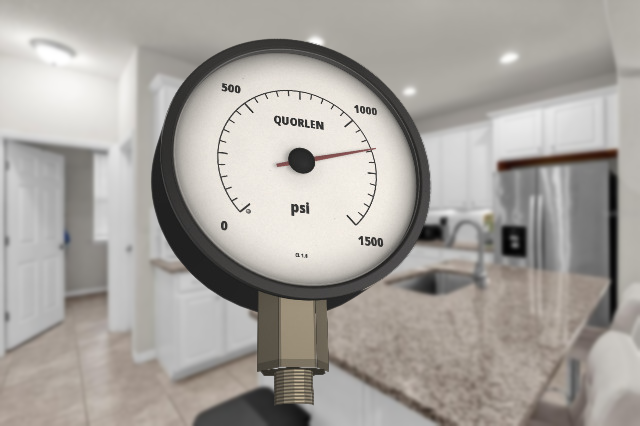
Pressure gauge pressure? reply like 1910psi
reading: 1150psi
